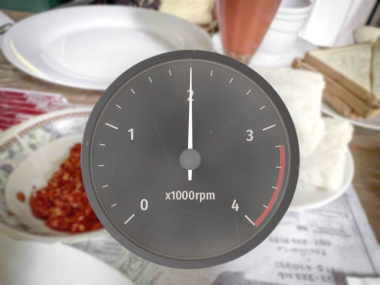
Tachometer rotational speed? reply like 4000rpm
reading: 2000rpm
